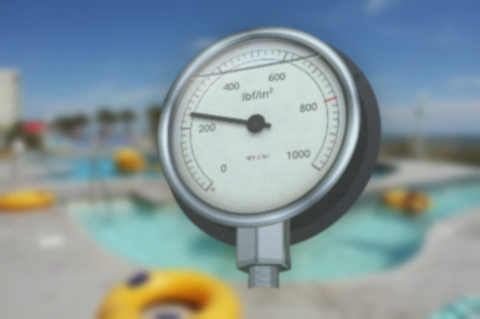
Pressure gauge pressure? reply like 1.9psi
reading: 240psi
